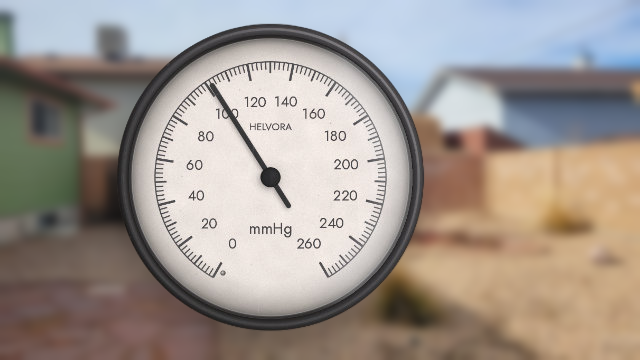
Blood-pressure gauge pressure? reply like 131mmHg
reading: 102mmHg
